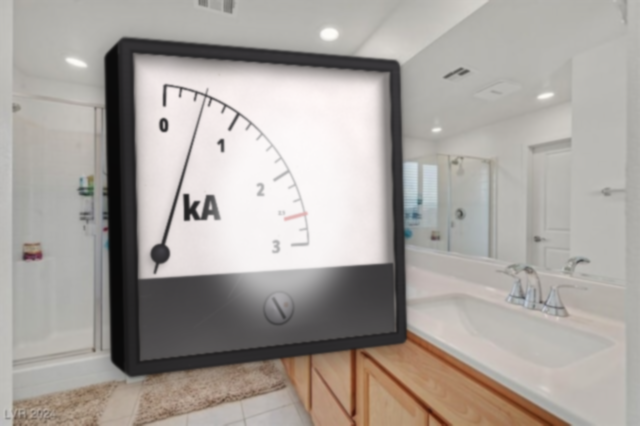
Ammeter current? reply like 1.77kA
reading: 0.5kA
